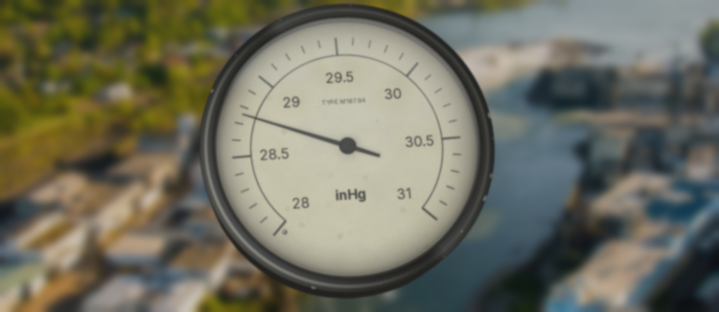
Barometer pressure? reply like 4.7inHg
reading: 28.75inHg
